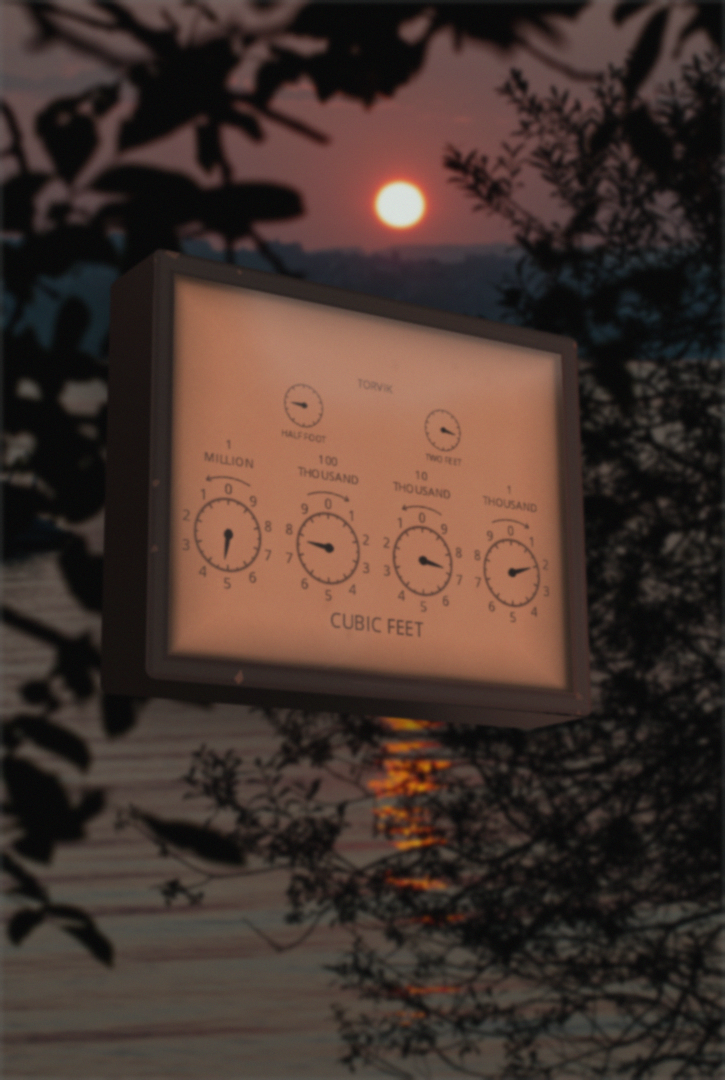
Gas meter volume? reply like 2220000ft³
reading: 477200ft³
